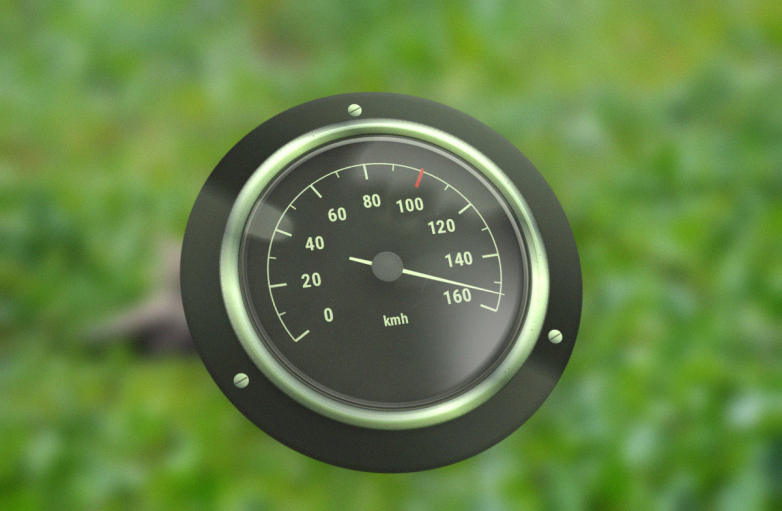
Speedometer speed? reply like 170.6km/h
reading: 155km/h
